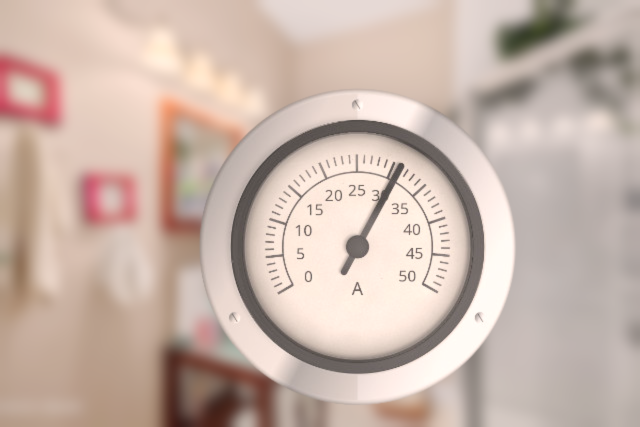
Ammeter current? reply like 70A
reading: 31A
